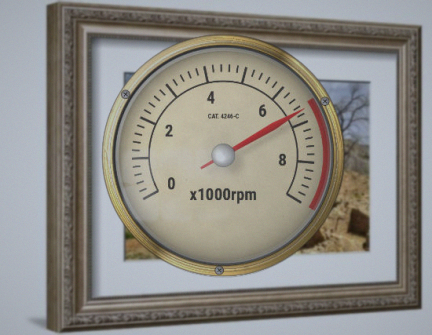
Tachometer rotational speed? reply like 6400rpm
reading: 6700rpm
